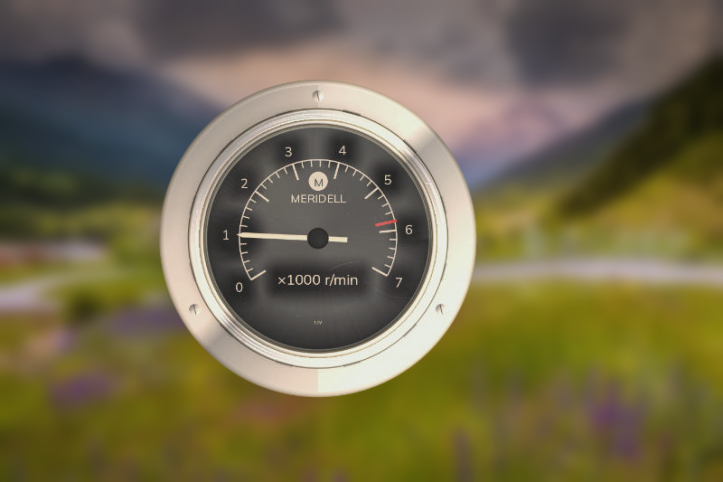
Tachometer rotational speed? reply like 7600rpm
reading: 1000rpm
